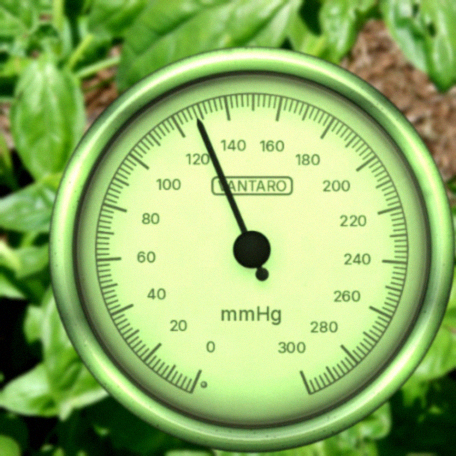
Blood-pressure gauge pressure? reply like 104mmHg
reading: 128mmHg
